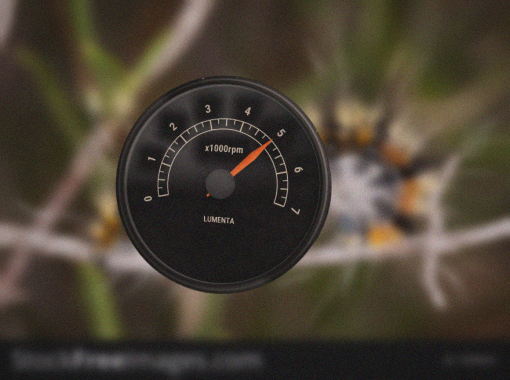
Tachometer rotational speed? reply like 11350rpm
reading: 5000rpm
